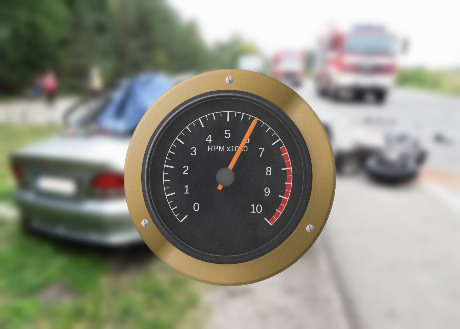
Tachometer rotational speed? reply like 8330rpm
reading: 6000rpm
